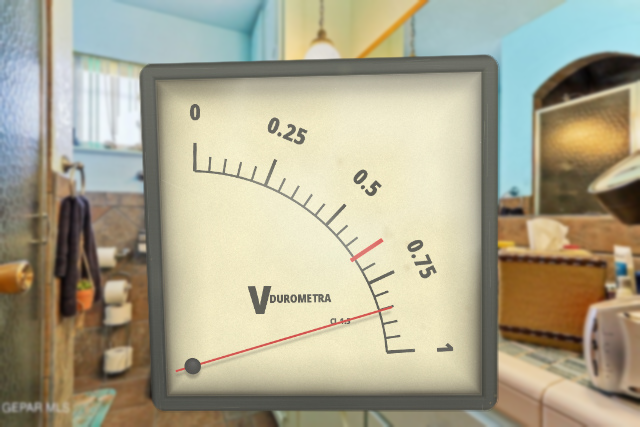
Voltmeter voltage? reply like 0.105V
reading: 0.85V
